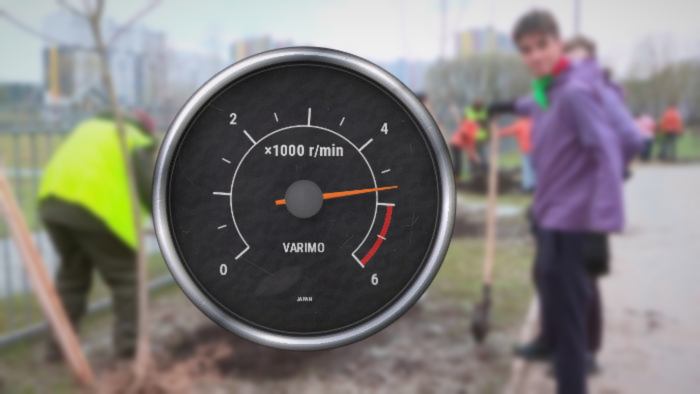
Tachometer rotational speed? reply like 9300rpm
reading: 4750rpm
